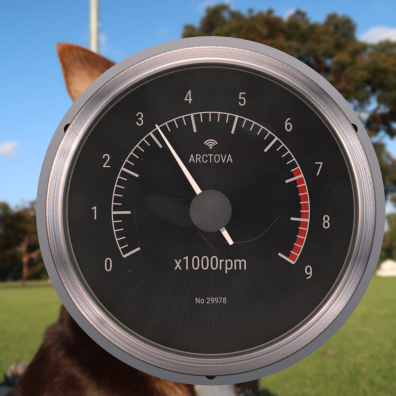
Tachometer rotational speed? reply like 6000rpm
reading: 3200rpm
